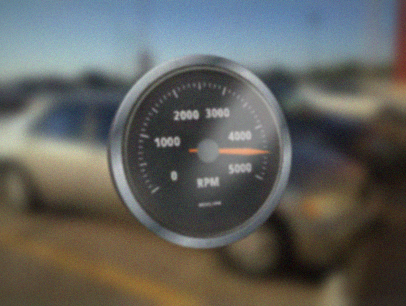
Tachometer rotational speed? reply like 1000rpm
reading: 4500rpm
